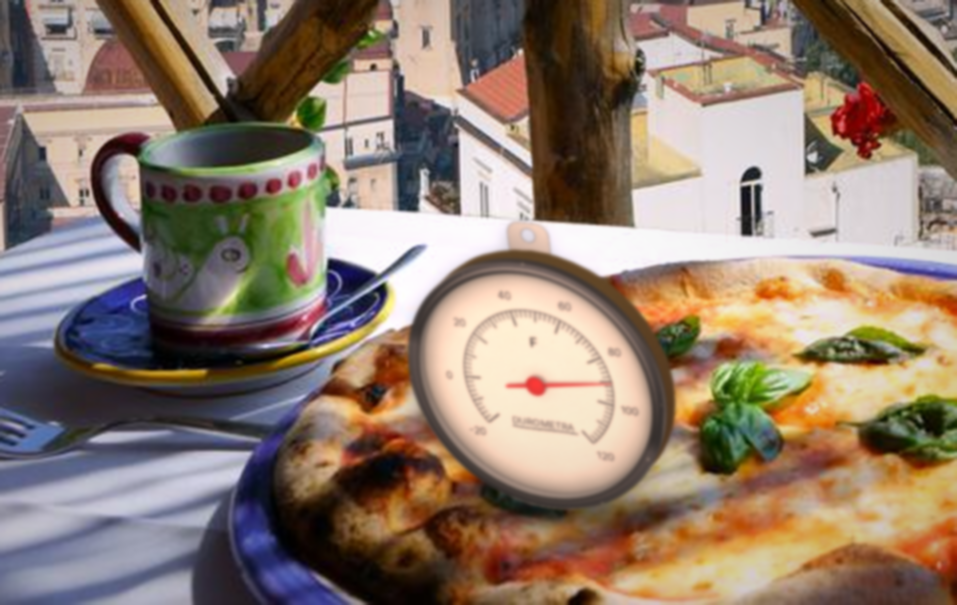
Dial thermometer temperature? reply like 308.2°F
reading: 90°F
